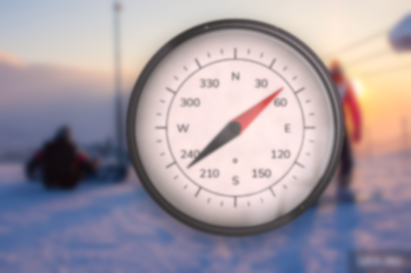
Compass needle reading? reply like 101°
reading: 50°
